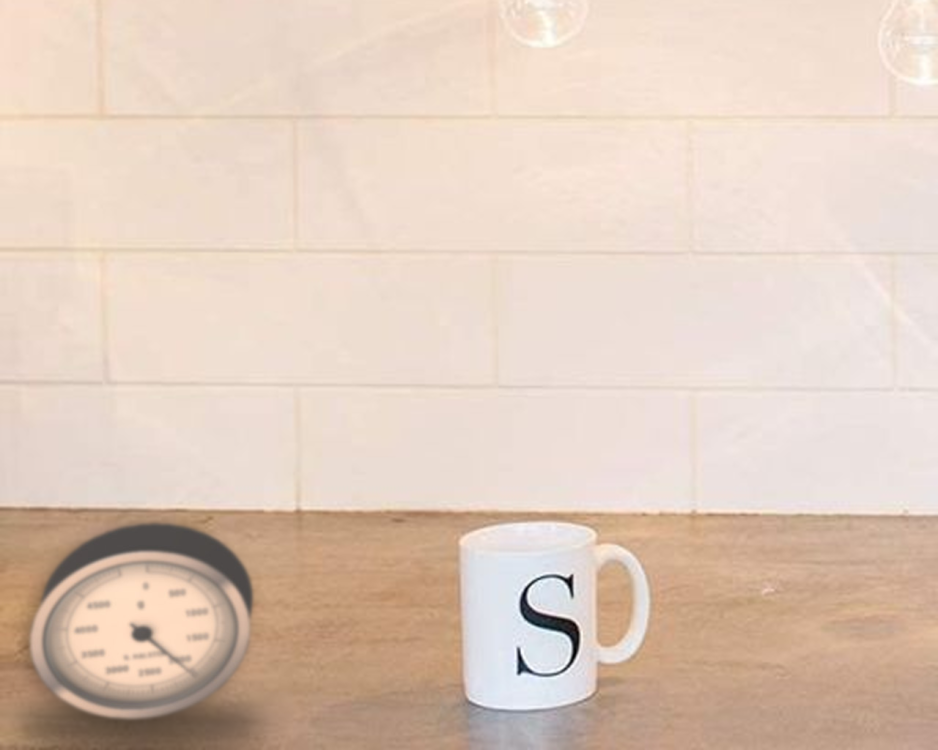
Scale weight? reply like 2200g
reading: 2000g
